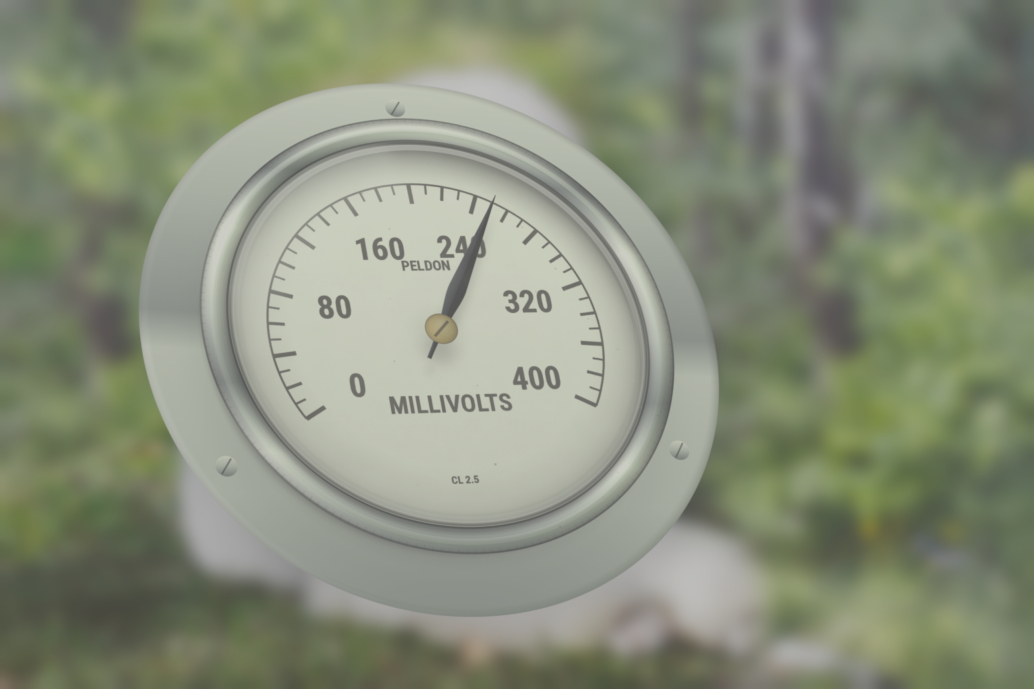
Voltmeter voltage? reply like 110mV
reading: 250mV
